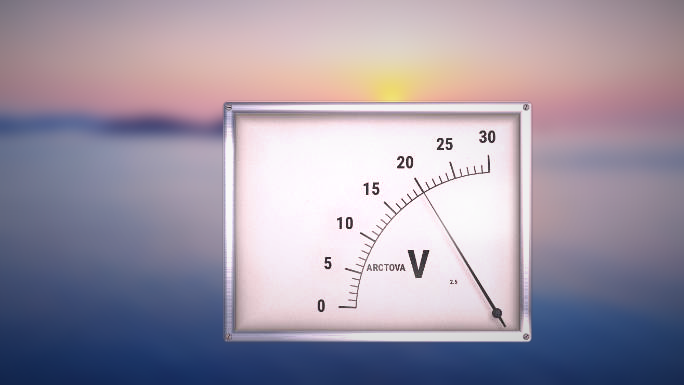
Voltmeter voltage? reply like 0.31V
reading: 20V
